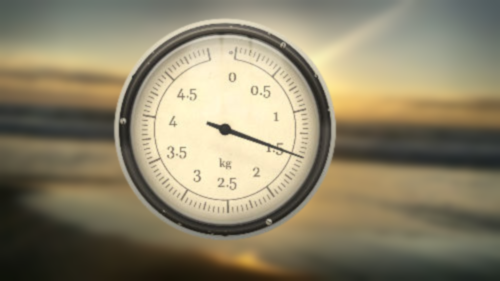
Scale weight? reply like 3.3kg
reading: 1.5kg
